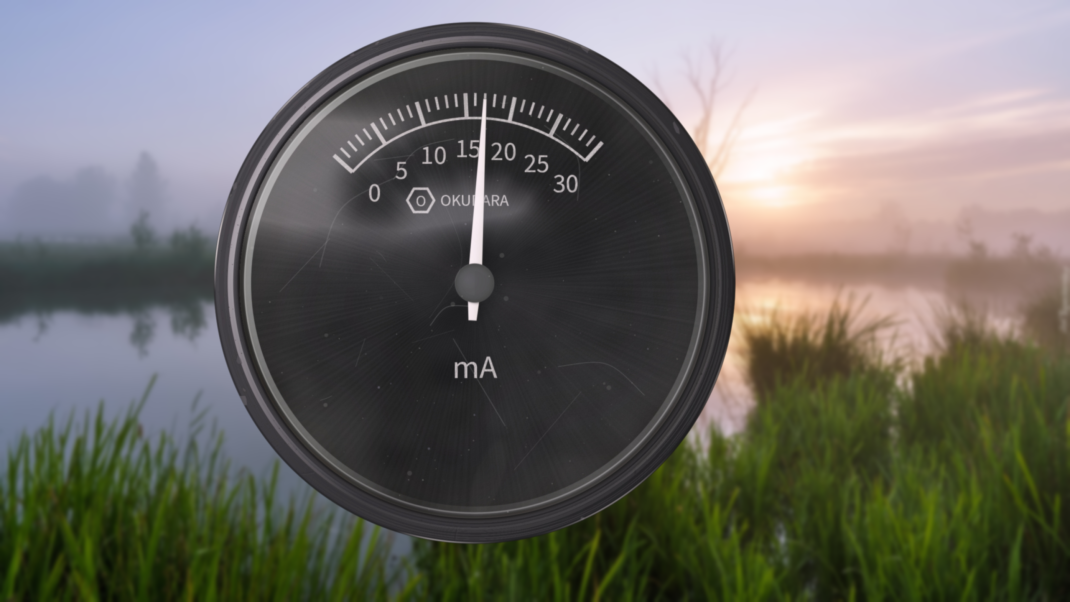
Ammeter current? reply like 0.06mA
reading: 17mA
